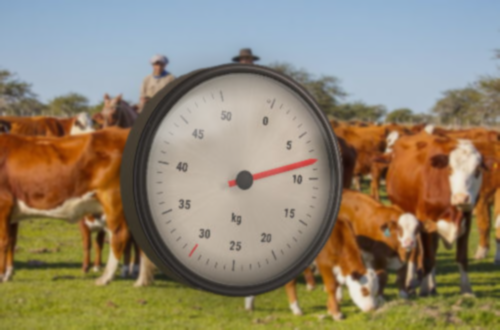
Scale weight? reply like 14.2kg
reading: 8kg
